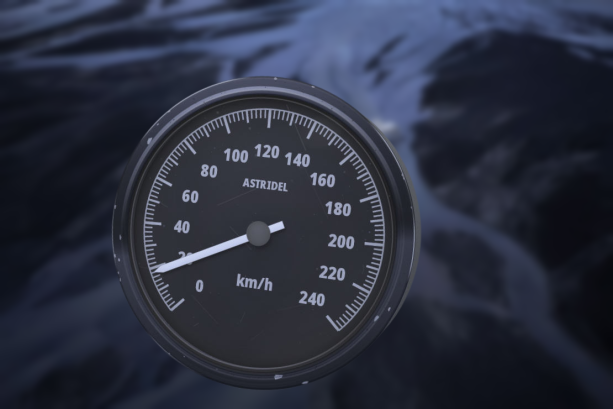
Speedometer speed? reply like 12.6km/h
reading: 18km/h
